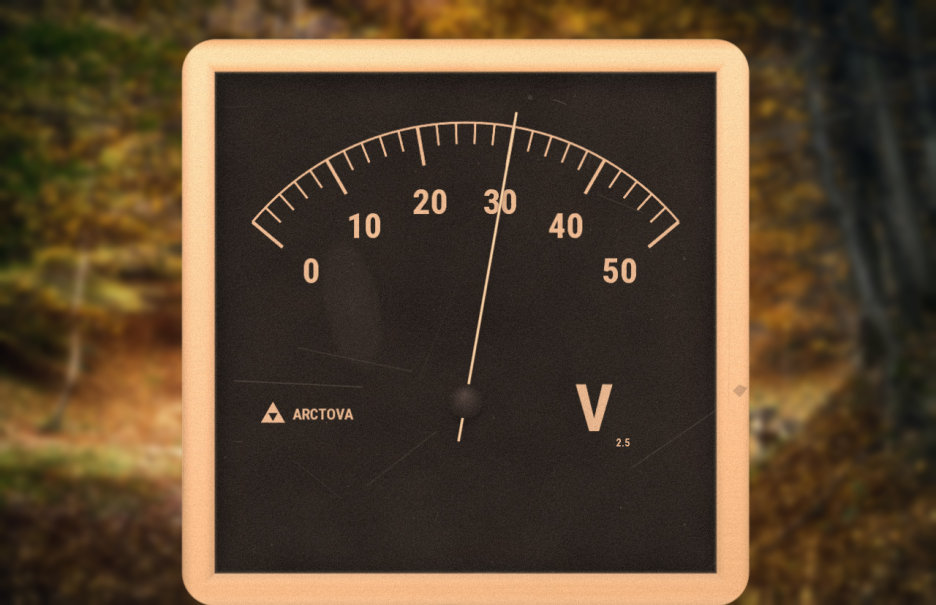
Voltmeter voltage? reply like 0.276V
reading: 30V
